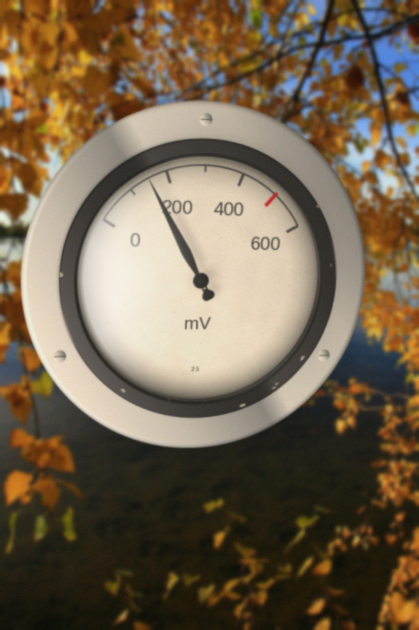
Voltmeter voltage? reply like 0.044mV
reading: 150mV
